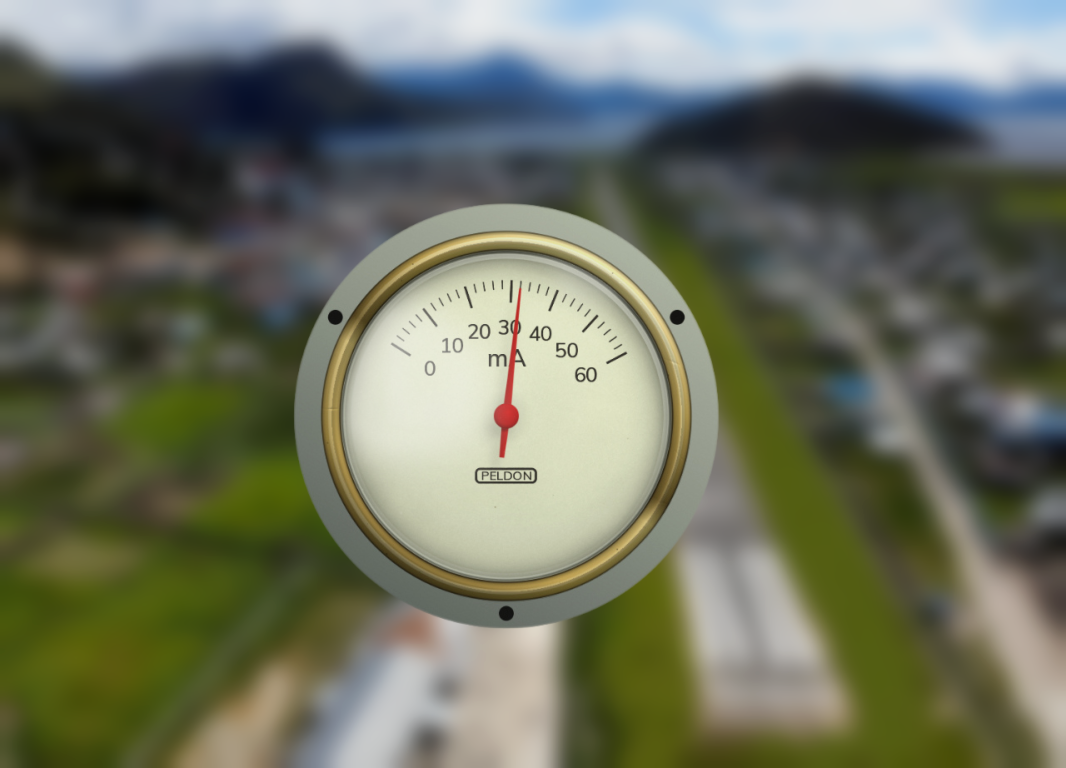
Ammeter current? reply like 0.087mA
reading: 32mA
